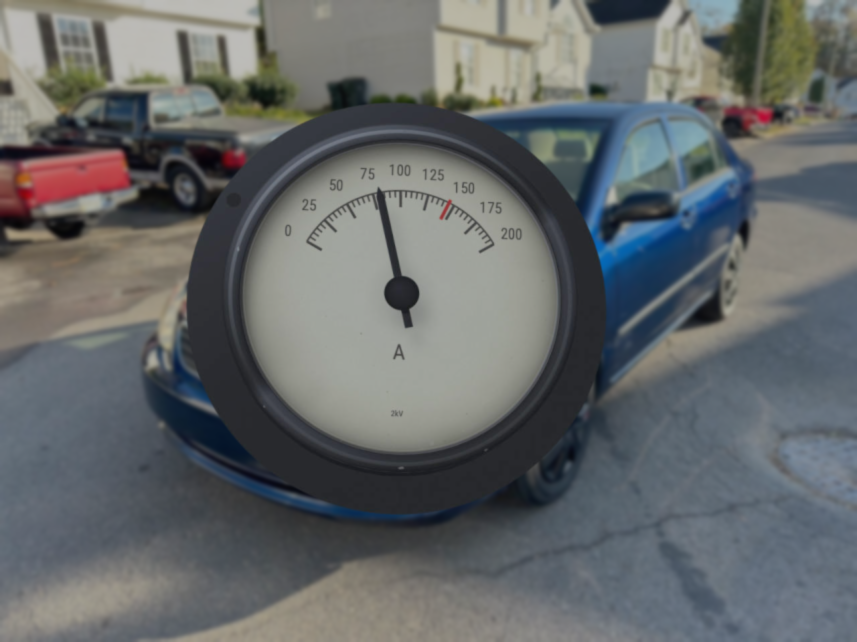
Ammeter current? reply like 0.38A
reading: 80A
